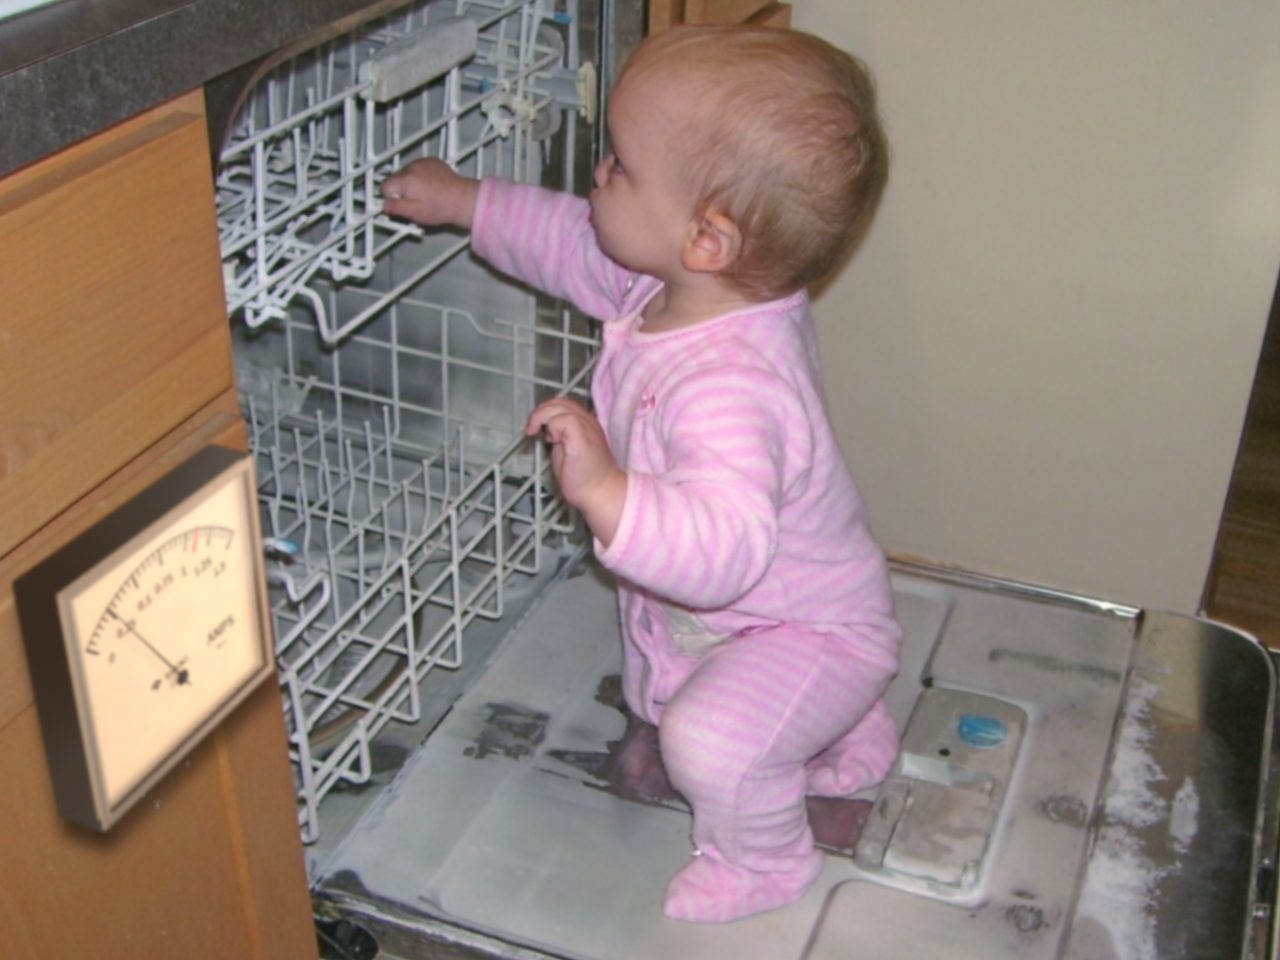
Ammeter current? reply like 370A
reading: 0.25A
